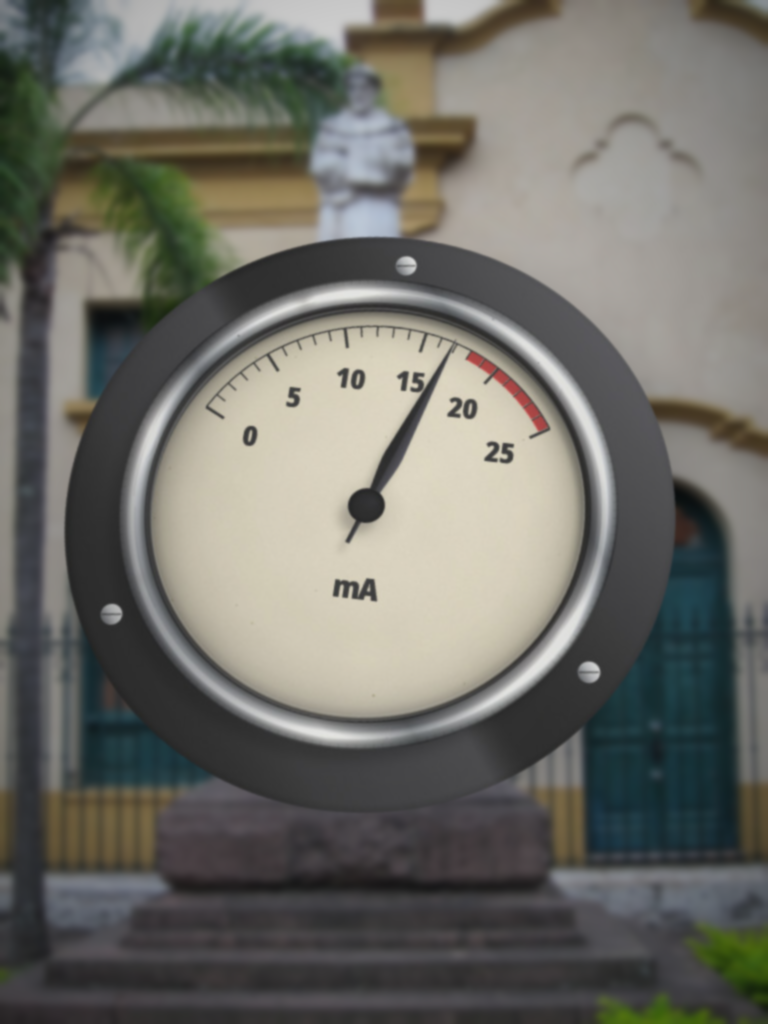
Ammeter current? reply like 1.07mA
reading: 17mA
